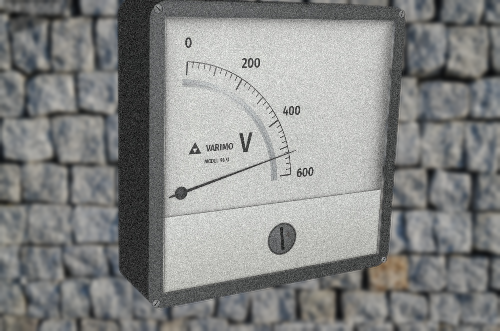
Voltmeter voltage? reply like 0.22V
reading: 520V
